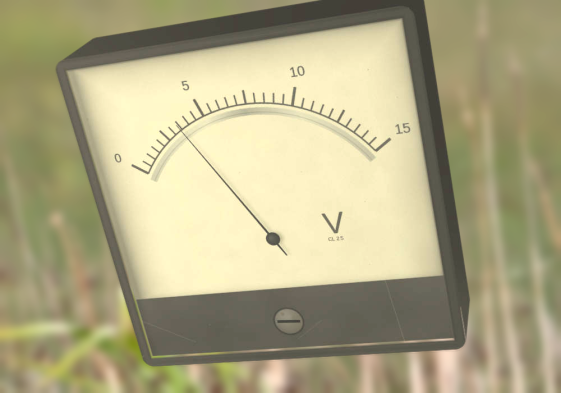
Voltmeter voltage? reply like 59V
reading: 3.5V
